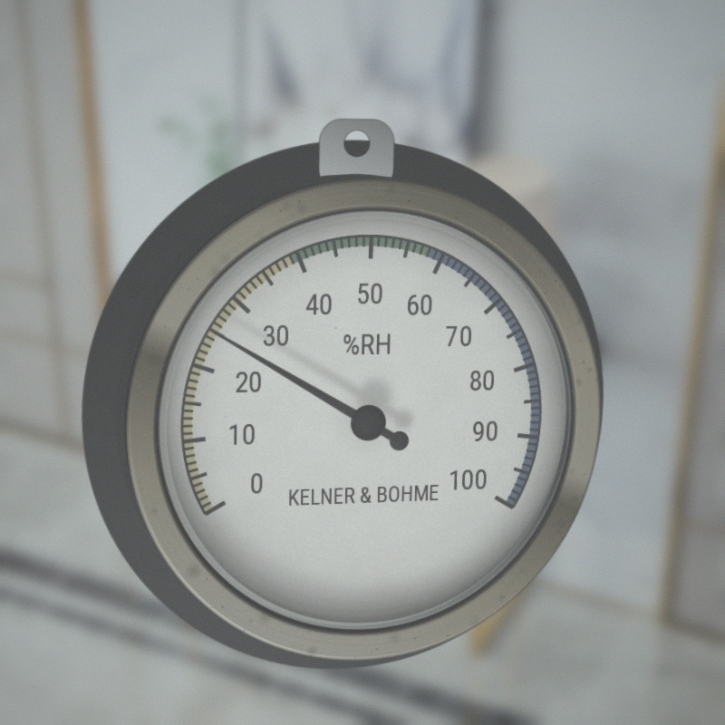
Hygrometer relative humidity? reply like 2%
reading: 25%
